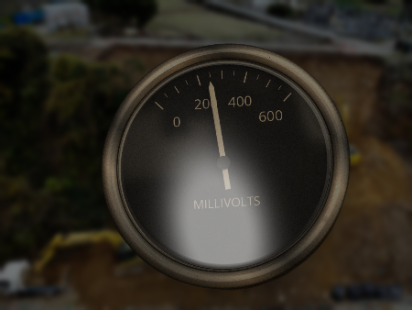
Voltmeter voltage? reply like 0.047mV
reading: 250mV
